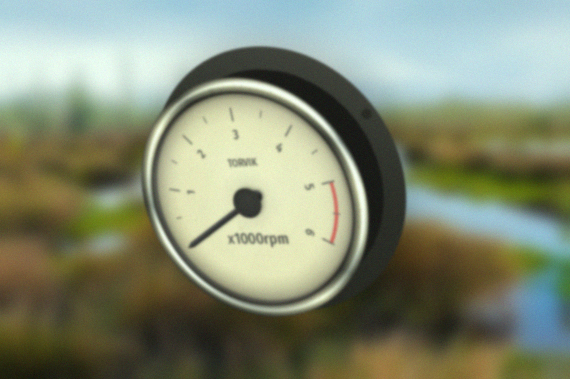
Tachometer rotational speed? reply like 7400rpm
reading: 0rpm
